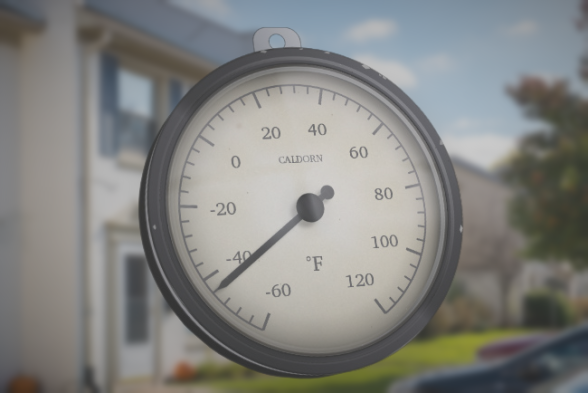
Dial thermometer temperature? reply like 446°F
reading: -44°F
